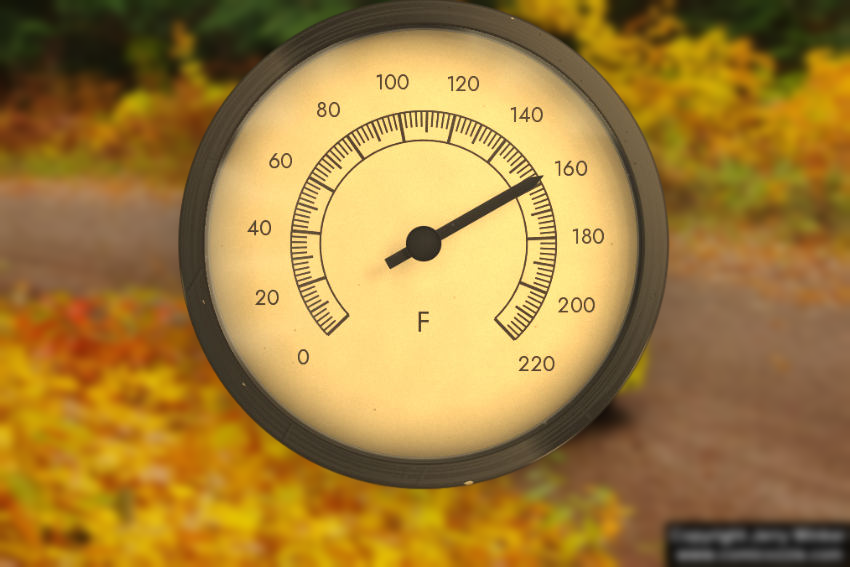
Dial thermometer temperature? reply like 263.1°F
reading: 158°F
